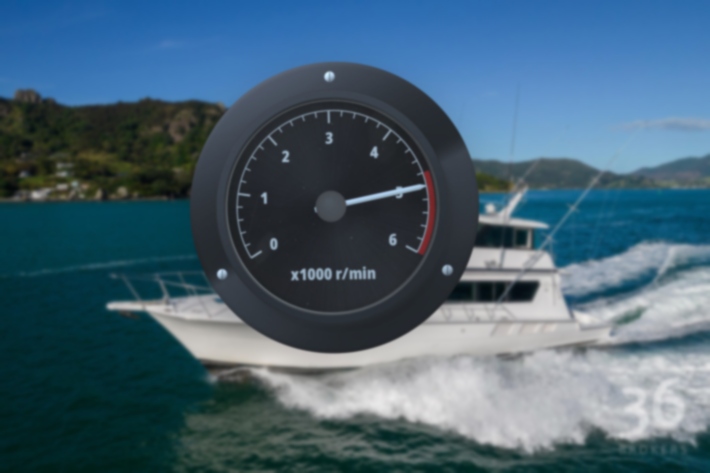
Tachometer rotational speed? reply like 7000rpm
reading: 5000rpm
